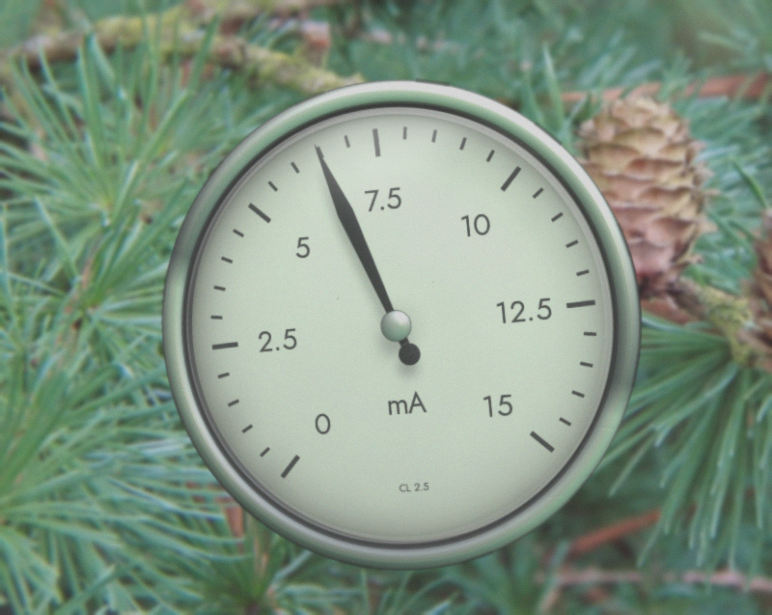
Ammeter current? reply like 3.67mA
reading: 6.5mA
